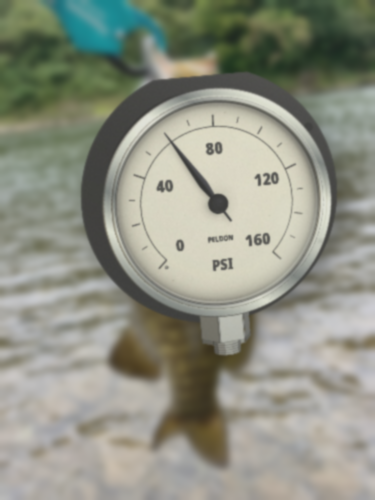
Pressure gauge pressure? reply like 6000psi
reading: 60psi
